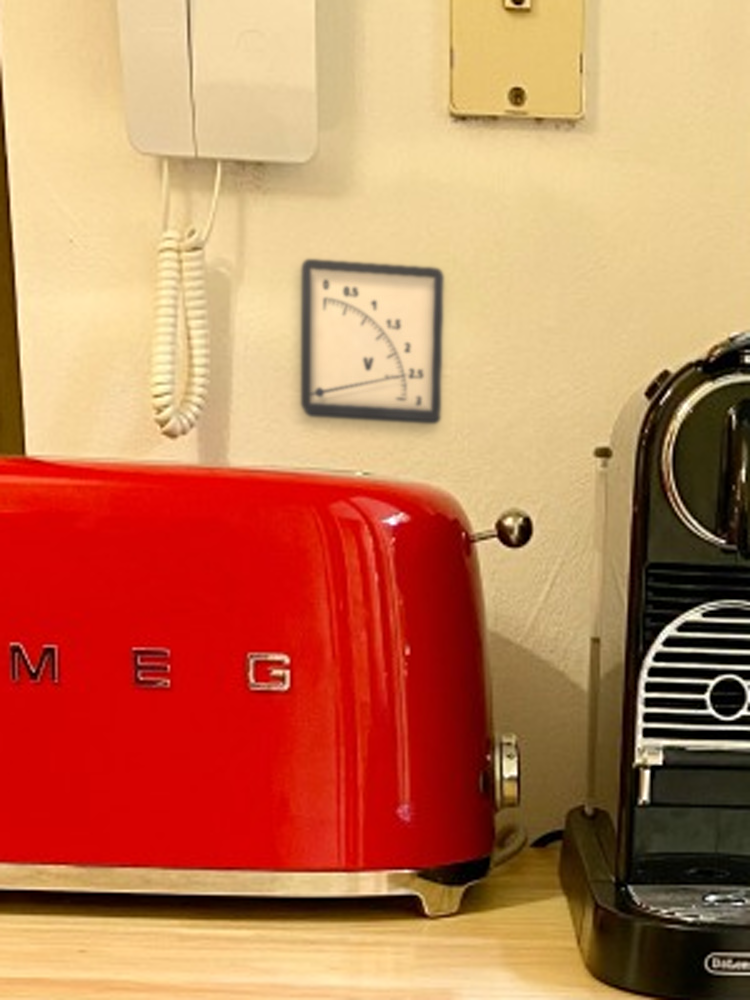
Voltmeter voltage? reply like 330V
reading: 2.5V
